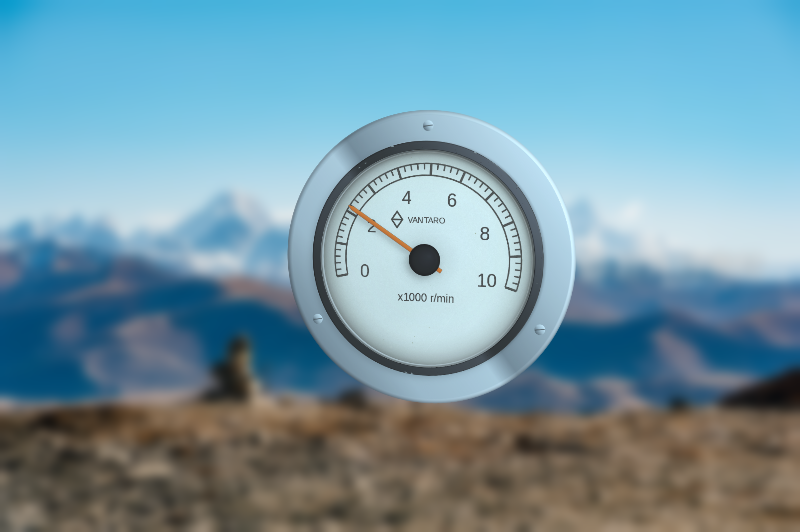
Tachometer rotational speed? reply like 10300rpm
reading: 2200rpm
